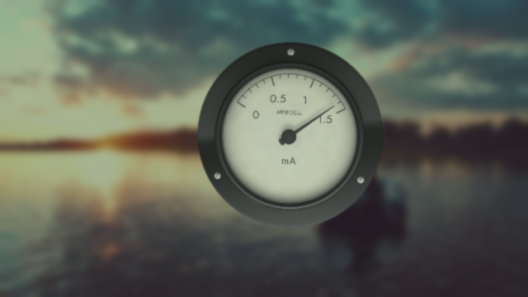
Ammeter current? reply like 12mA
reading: 1.4mA
